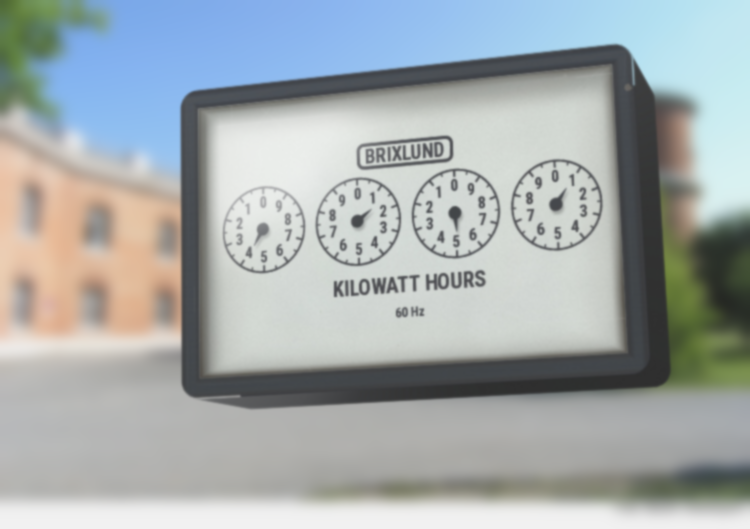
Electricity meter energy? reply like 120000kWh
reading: 4151kWh
